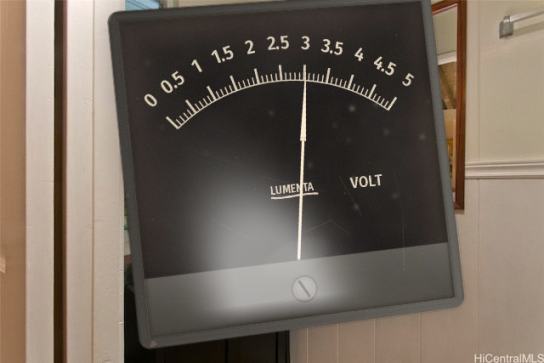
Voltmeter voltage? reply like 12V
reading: 3V
